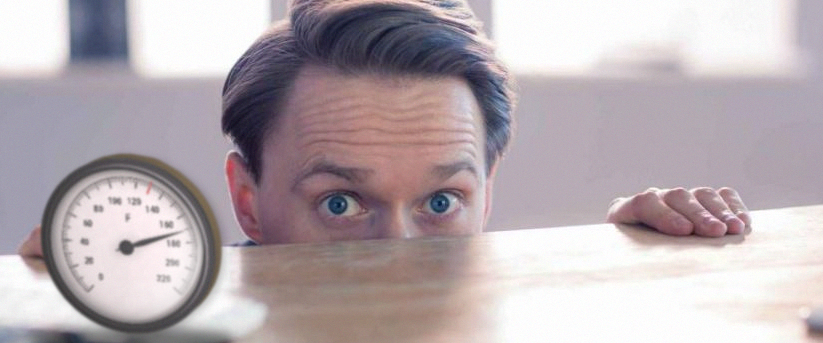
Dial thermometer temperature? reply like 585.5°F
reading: 170°F
